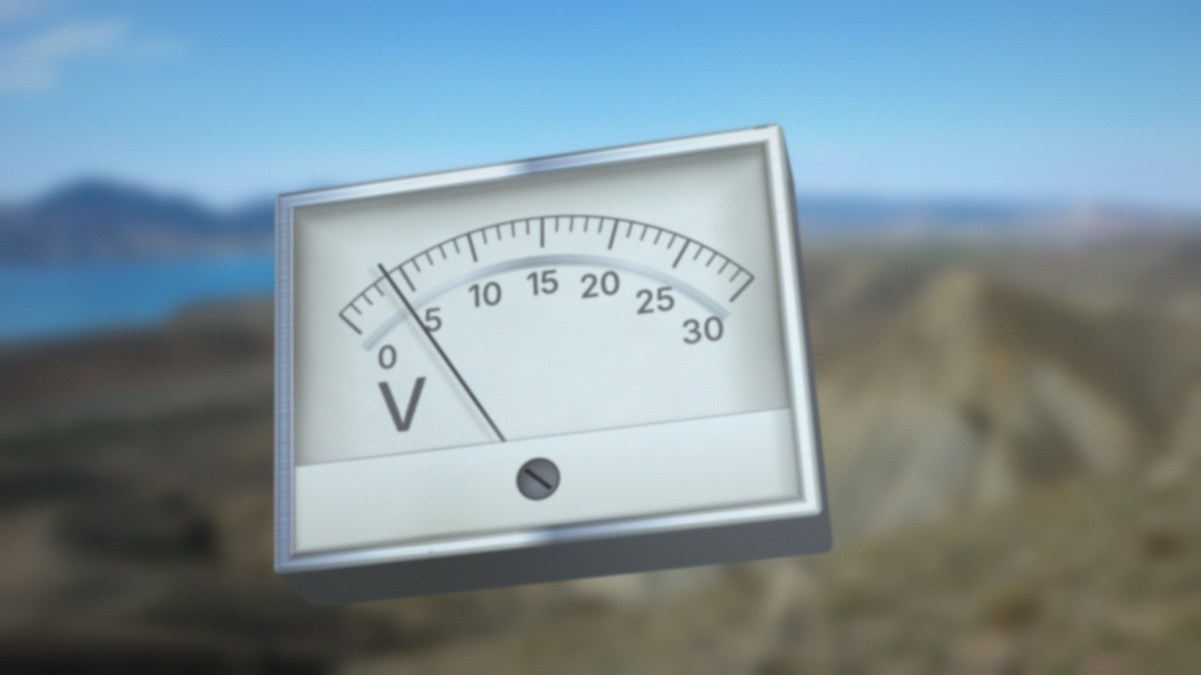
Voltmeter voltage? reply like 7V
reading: 4V
